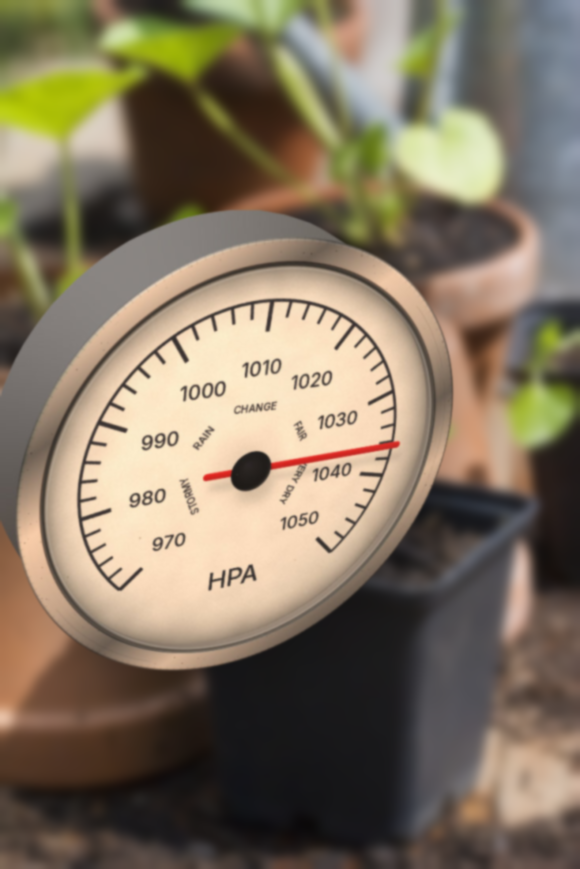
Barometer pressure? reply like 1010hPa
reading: 1036hPa
